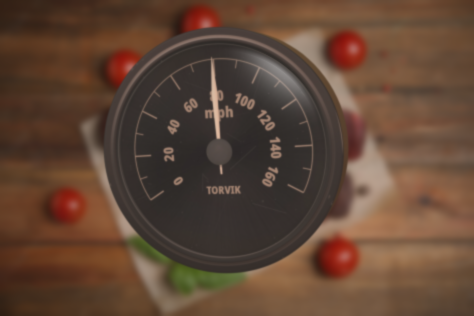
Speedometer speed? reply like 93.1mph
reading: 80mph
